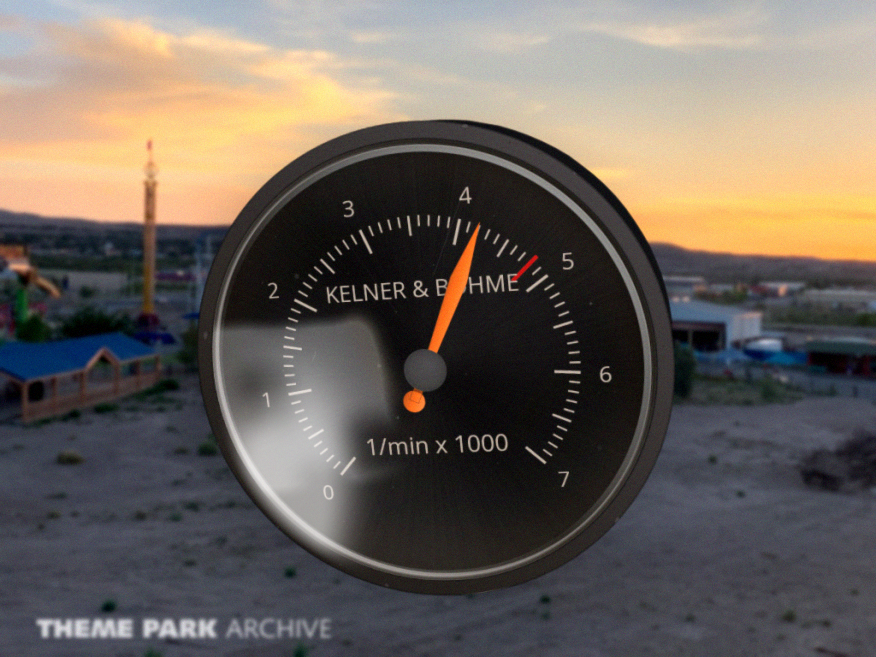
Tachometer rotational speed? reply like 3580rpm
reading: 4200rpm
